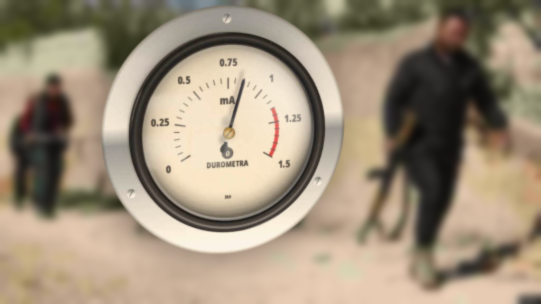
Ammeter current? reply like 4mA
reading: 0.85mA
